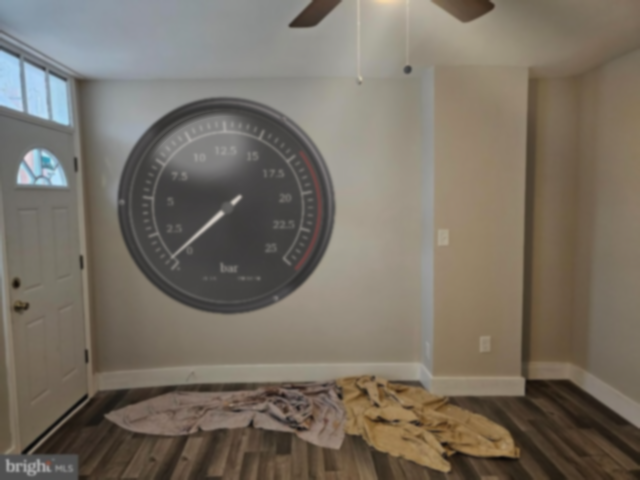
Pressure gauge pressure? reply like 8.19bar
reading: 0.5bar
